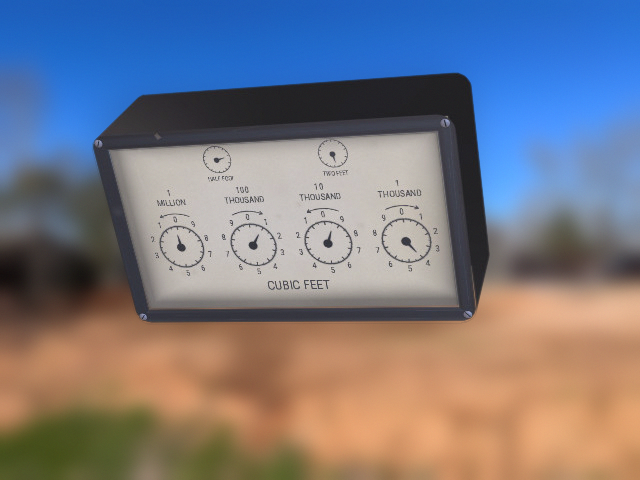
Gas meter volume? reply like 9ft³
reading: 9400ft³
